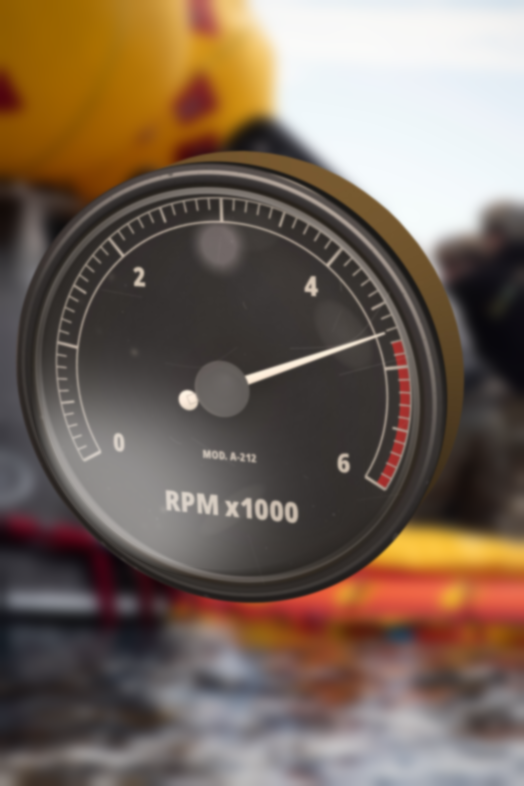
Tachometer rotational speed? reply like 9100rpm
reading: 4700rpm
